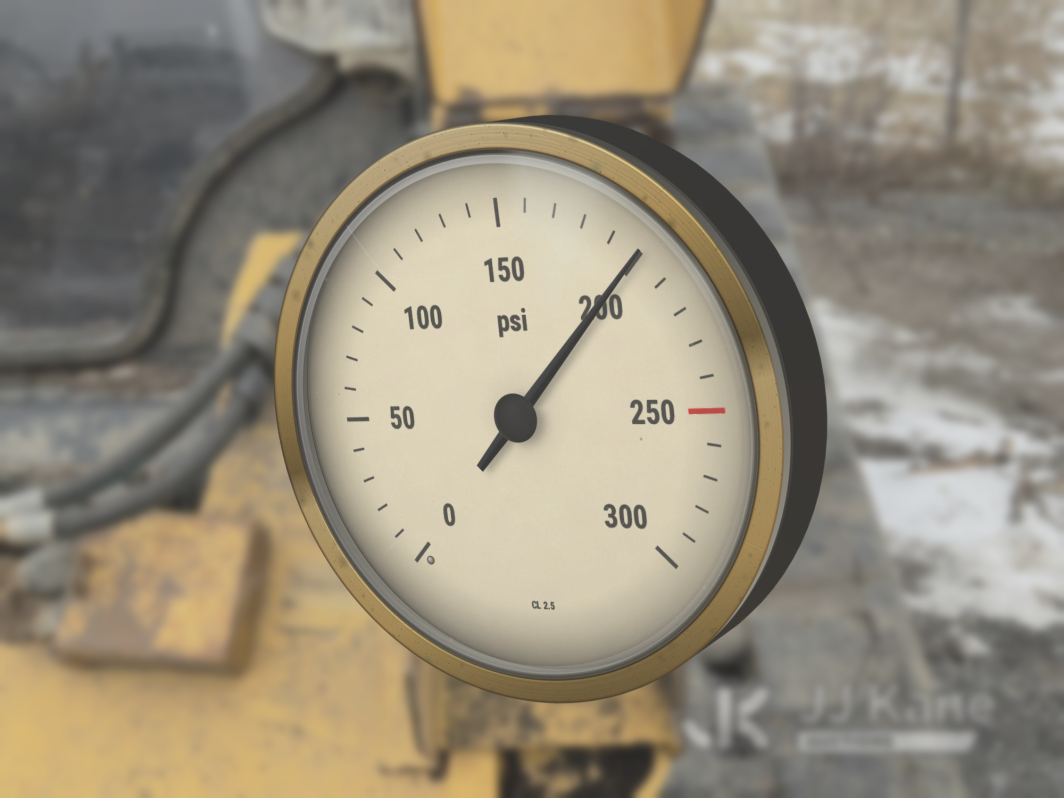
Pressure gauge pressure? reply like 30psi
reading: 200psi
